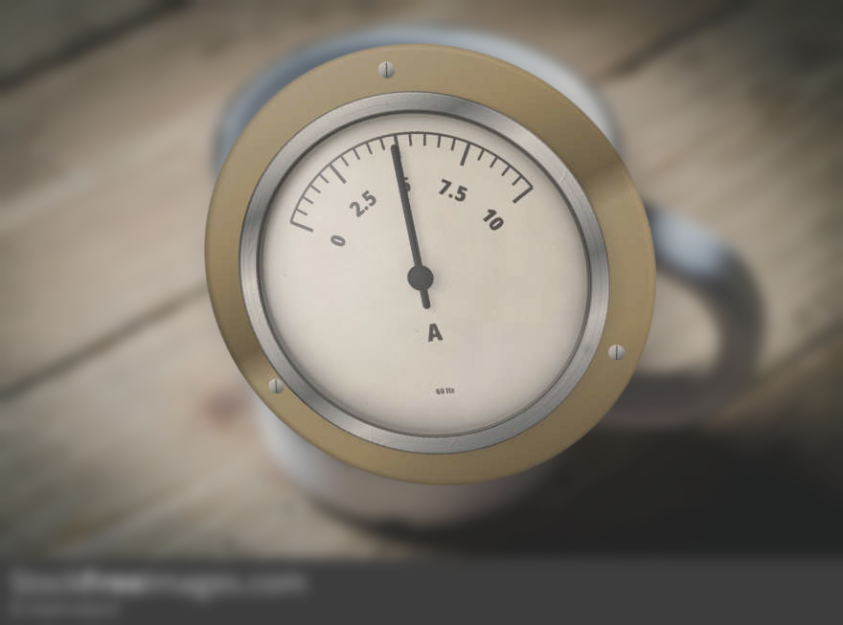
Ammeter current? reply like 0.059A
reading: 5A
